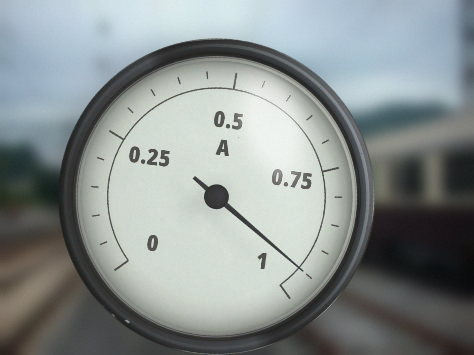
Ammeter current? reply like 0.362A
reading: 0.95A
